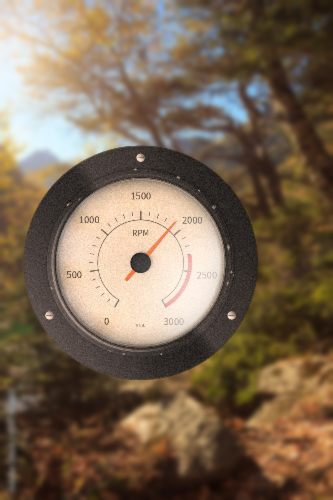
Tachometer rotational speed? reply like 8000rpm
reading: 1900rpm
